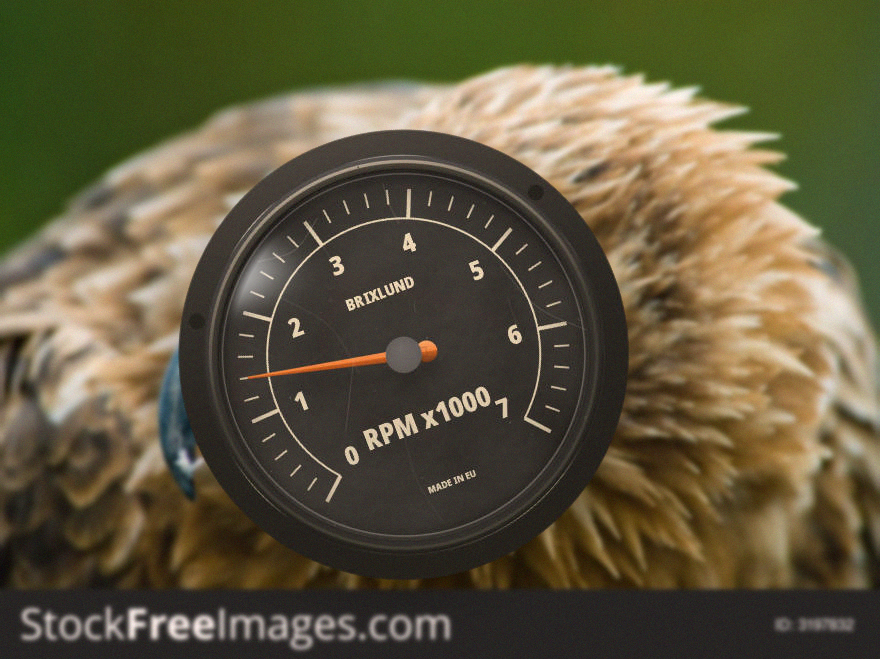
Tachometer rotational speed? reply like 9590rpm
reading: 1400rpm
